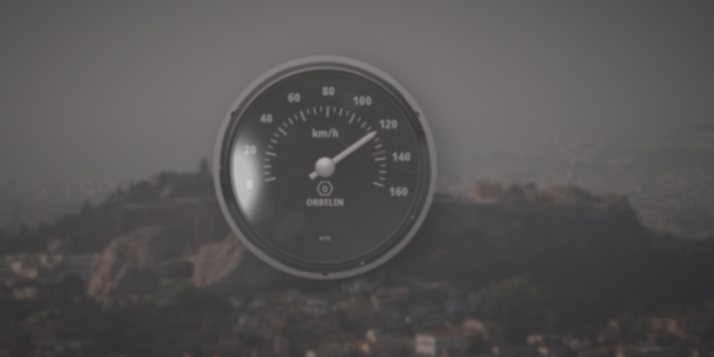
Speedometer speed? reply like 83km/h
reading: 120km/h
